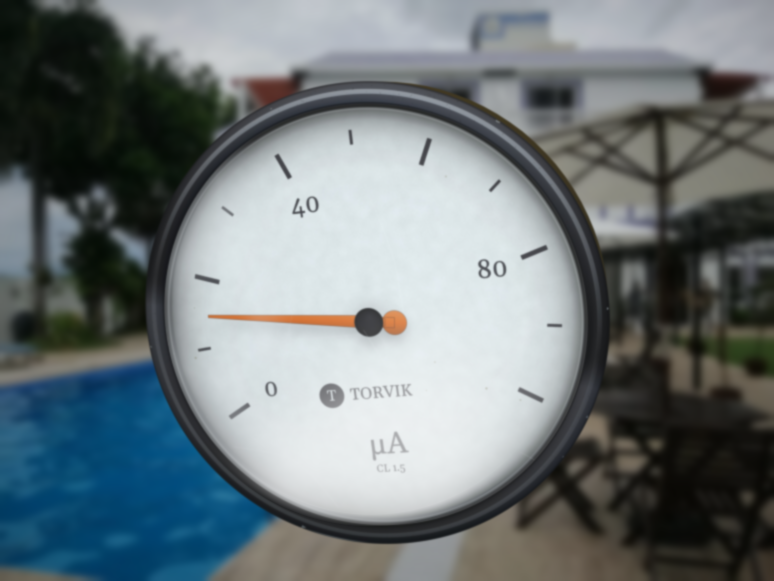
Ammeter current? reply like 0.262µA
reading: 15µA
